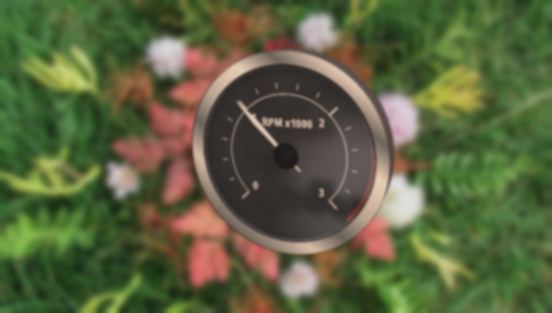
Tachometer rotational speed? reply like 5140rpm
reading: 1000rpm
